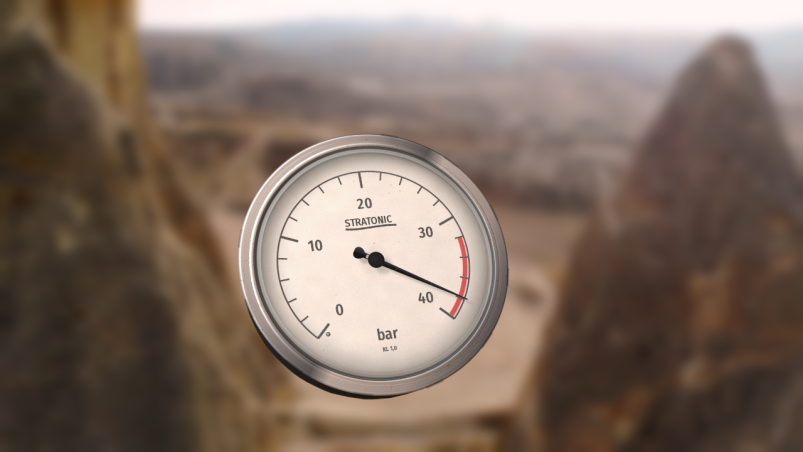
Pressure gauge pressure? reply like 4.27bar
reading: 38bar
